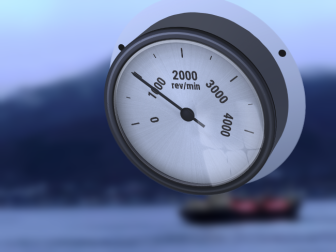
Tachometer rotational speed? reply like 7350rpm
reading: 1000rpm
